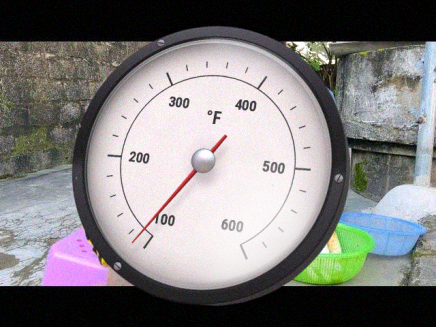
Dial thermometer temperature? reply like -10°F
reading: 110°F
